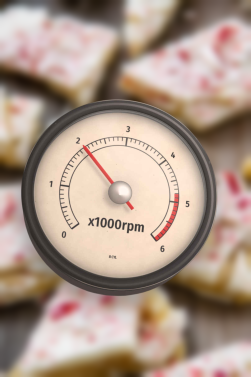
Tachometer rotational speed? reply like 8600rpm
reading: 2000rpm
